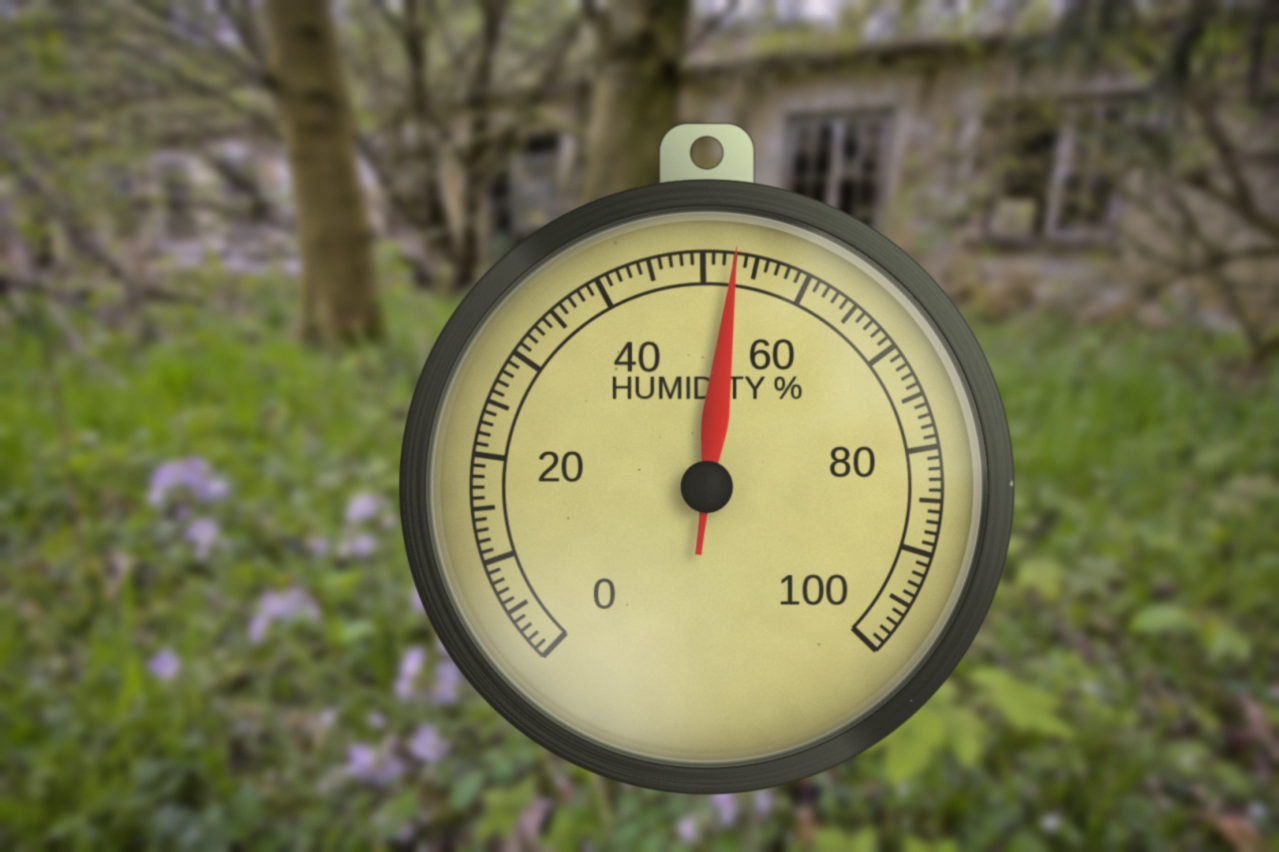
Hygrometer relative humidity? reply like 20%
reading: 53%
